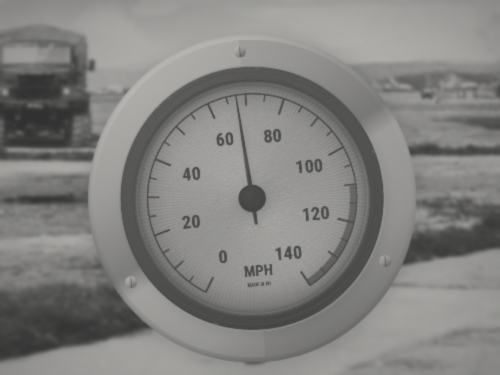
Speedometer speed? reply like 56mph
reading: 67.5mph
